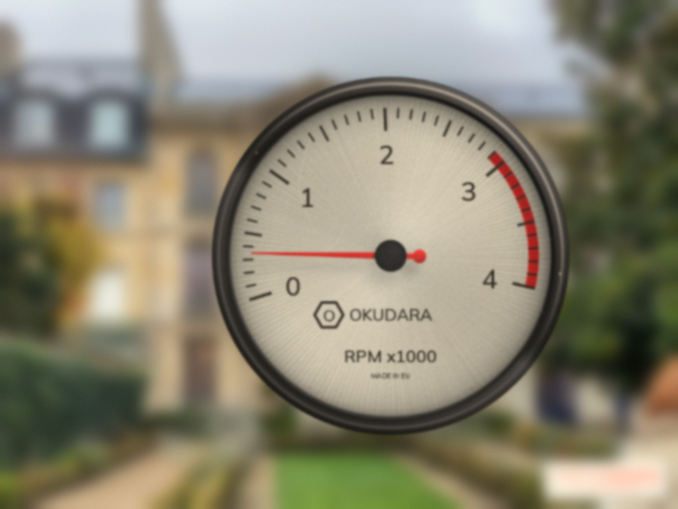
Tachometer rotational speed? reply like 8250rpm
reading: 350rpm
